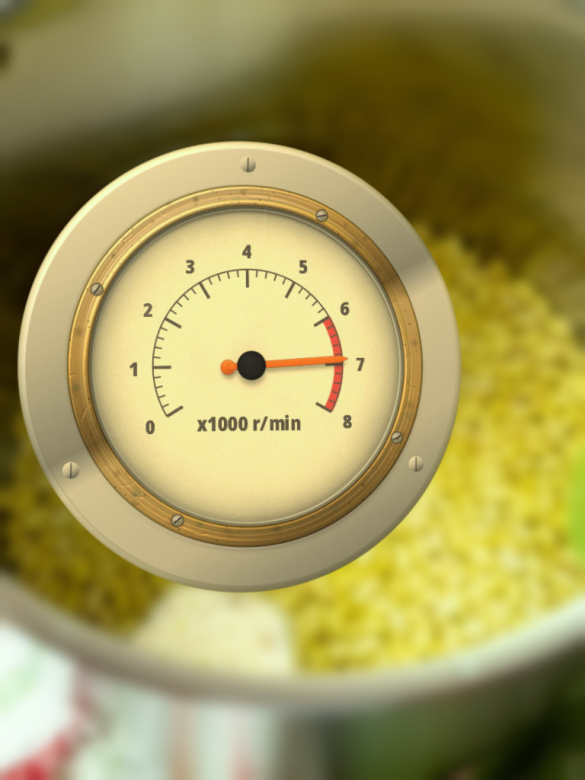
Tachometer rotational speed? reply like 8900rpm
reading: 6900rpm
